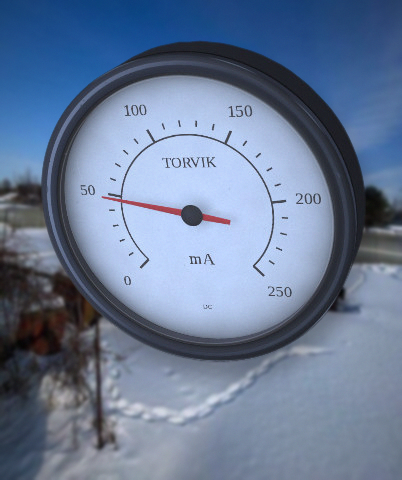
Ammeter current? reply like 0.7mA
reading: 50mA
